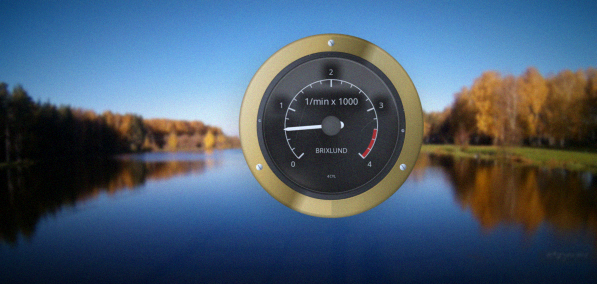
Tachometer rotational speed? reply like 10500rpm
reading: 600rpm
